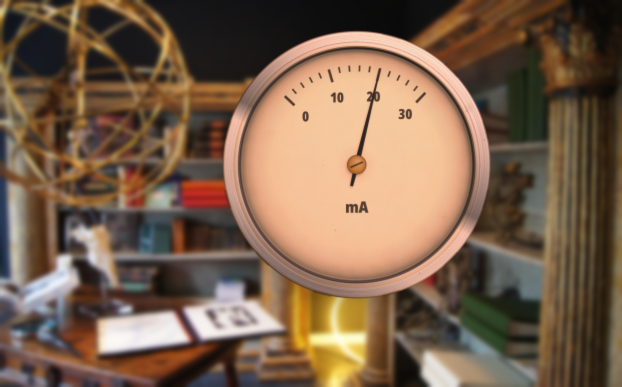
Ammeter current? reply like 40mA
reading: 20mA
